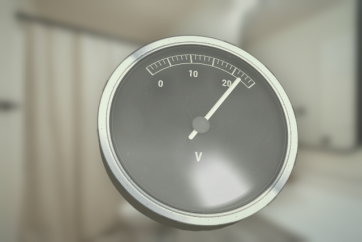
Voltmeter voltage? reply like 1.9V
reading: 22V
